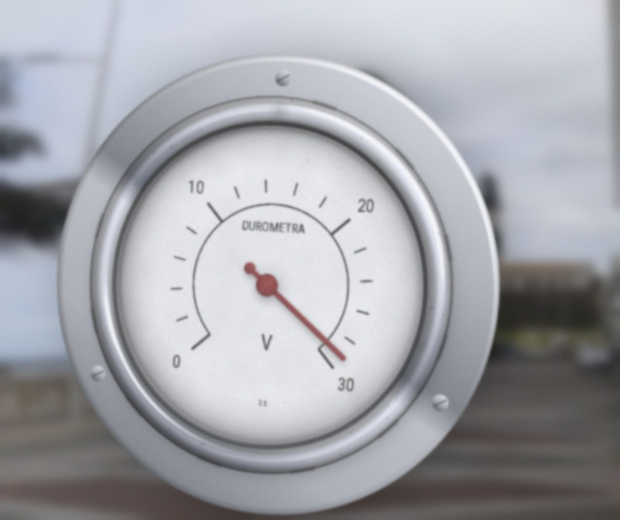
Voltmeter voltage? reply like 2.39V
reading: 29V
